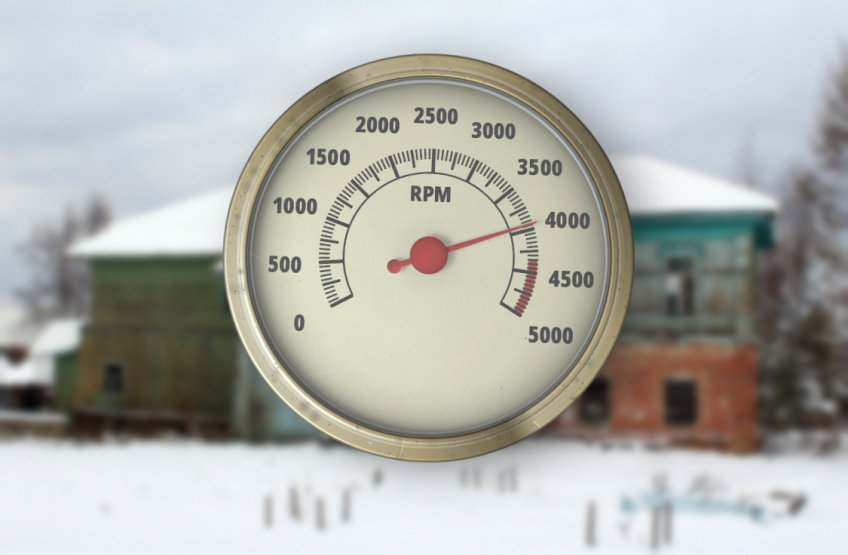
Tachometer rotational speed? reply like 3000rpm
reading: 3950rpm
